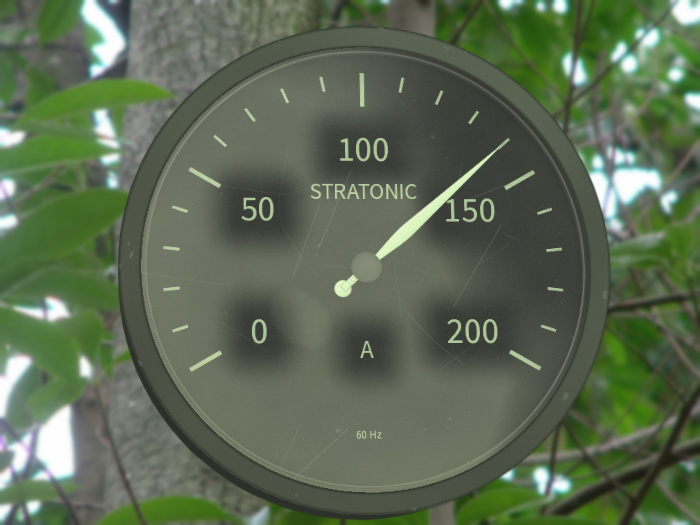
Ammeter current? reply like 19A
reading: 140A
